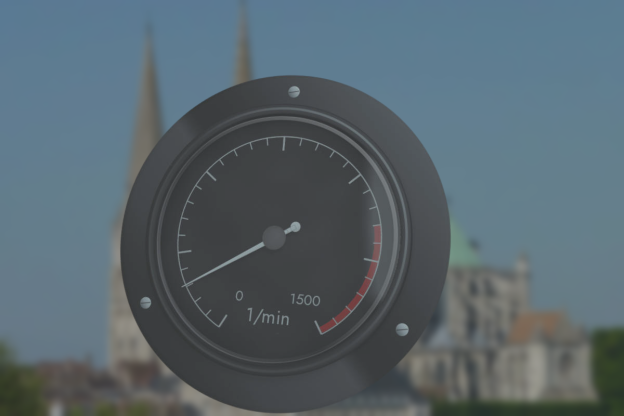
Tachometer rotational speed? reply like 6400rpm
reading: 150rpm
